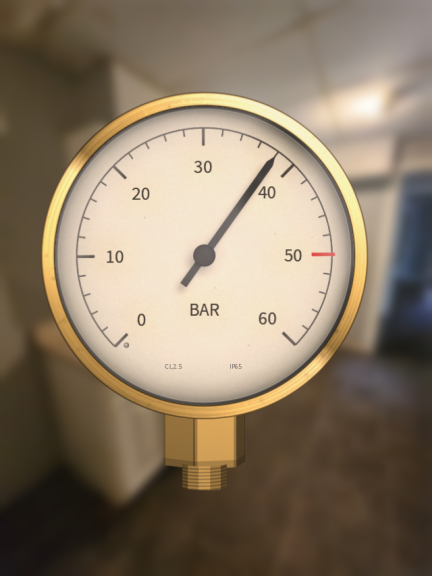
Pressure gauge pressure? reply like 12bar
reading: 38bar
